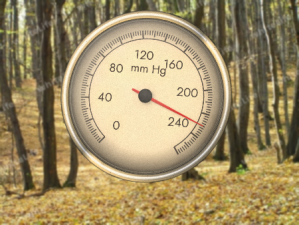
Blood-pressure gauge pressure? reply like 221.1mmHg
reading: 230mmHg
